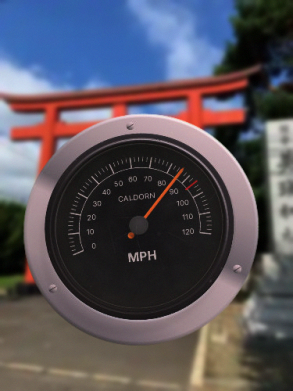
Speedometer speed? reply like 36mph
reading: 86mph
